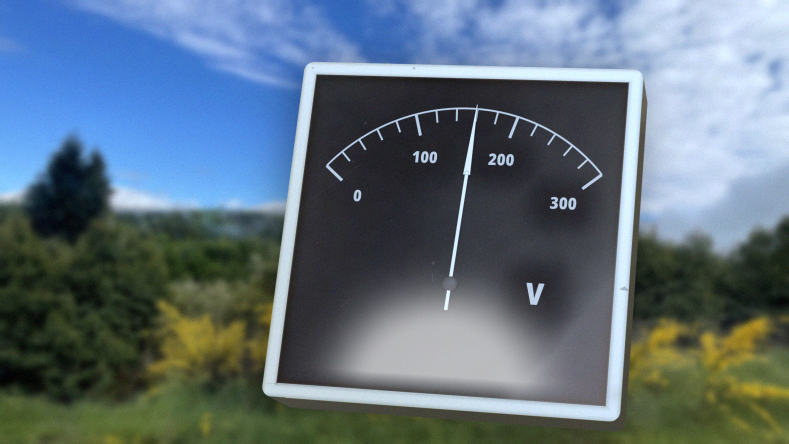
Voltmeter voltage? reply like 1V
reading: 160V
